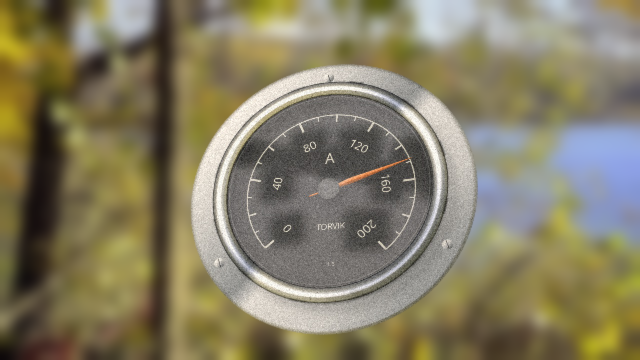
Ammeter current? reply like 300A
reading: 150A
